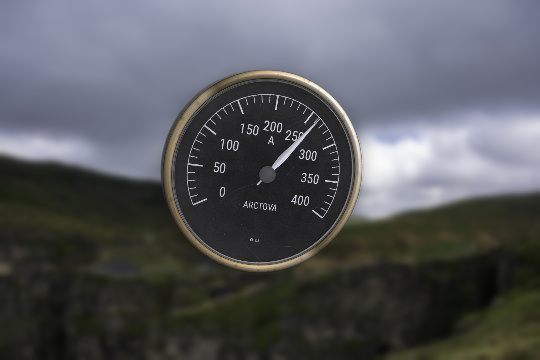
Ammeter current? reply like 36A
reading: 260A
